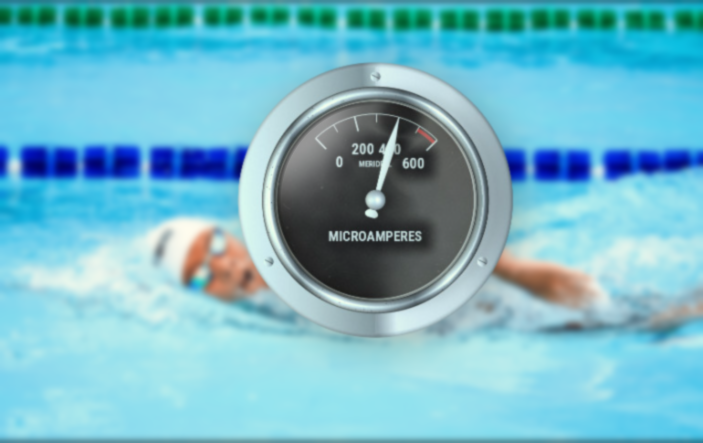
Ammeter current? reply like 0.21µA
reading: 400µA
